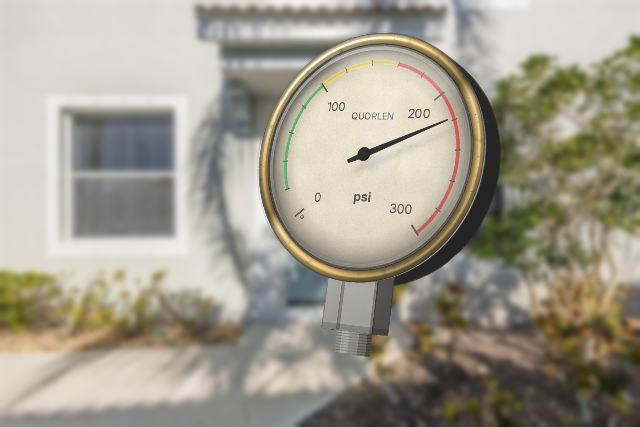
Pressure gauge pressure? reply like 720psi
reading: 220psi
